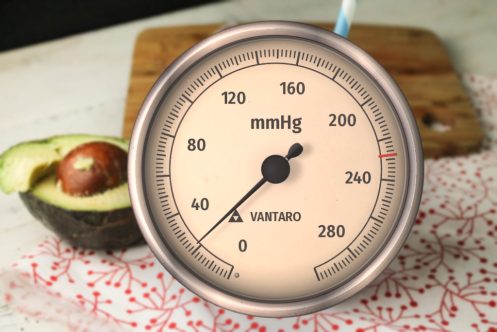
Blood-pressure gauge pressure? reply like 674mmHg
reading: 22mmHg
